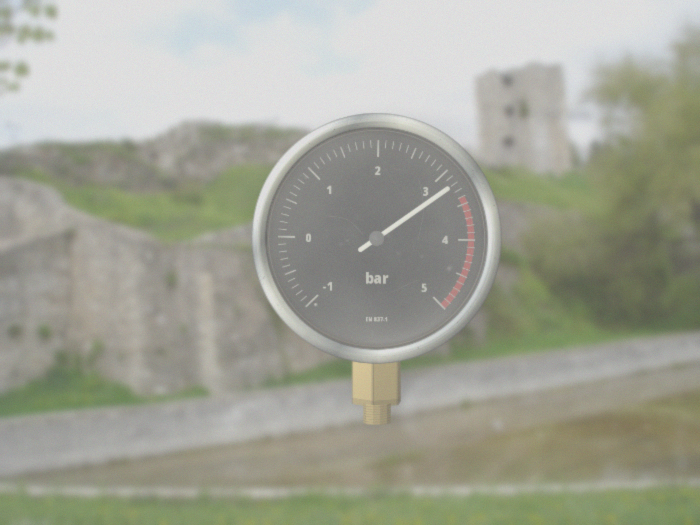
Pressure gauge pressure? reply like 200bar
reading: 3.2bar
